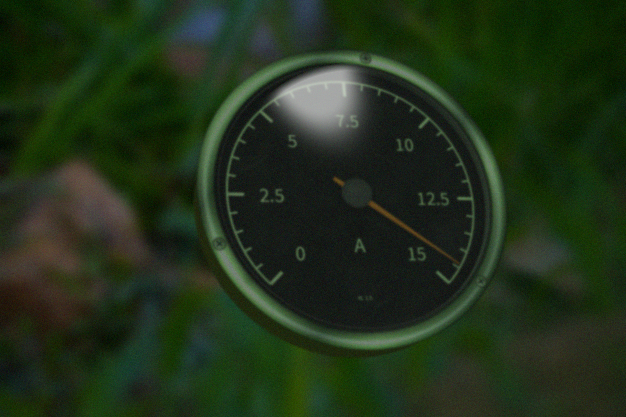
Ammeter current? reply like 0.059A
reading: 14.5A
